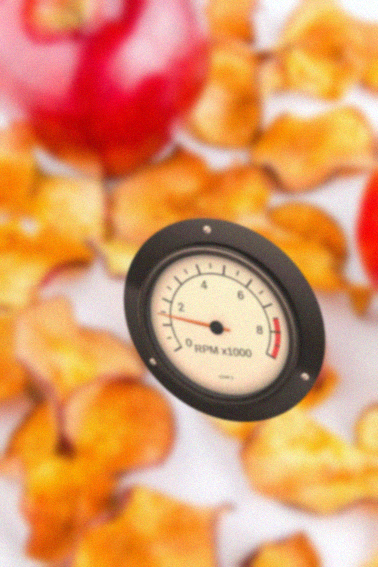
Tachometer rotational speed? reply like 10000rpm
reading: 1500rpm
